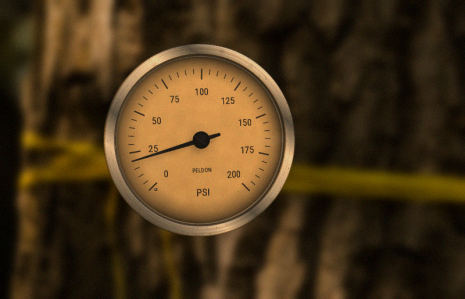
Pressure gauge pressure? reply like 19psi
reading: 20psi
